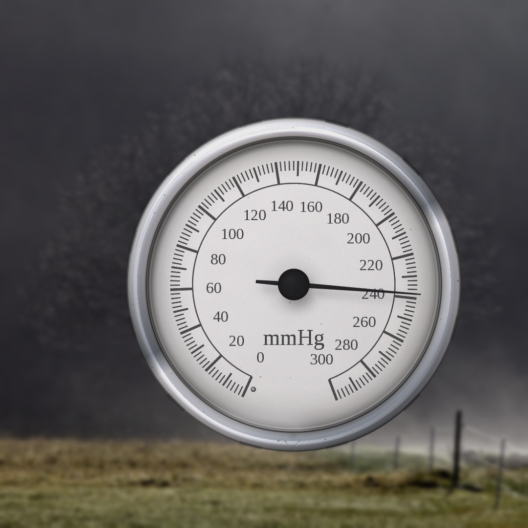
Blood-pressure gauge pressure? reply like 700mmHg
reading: 238mmHg
